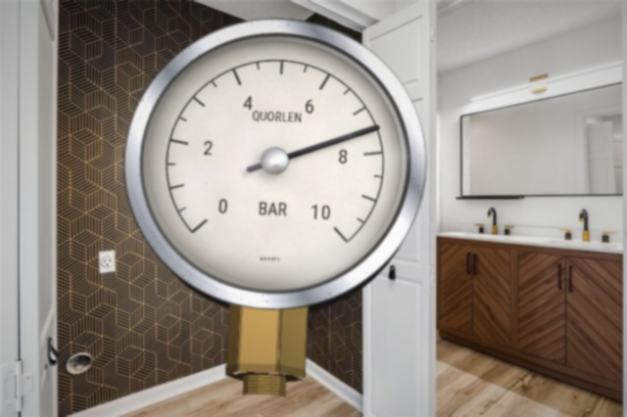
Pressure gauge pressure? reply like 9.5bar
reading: 7.5bar
